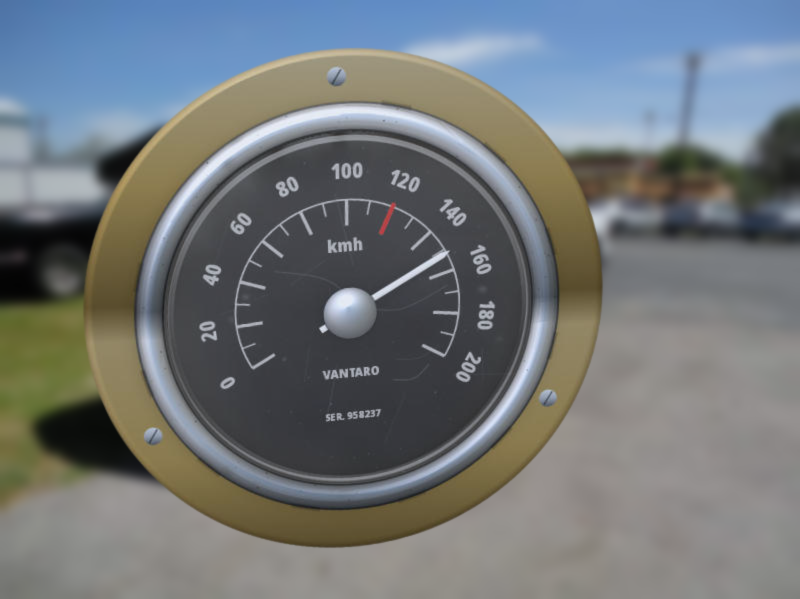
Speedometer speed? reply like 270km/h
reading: 150km/h
